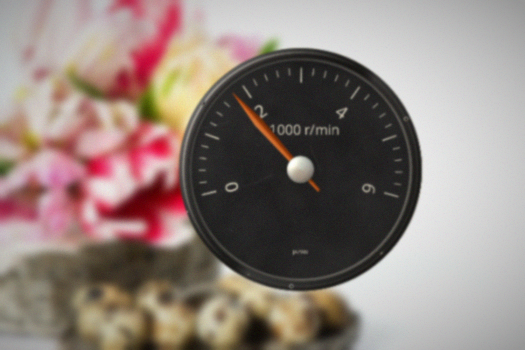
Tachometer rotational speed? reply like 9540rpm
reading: 1800rpm
